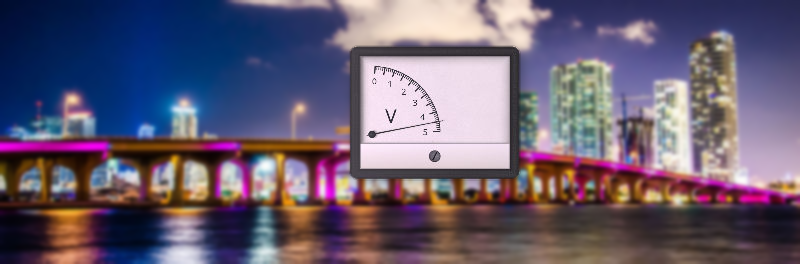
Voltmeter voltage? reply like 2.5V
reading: 4.5V
